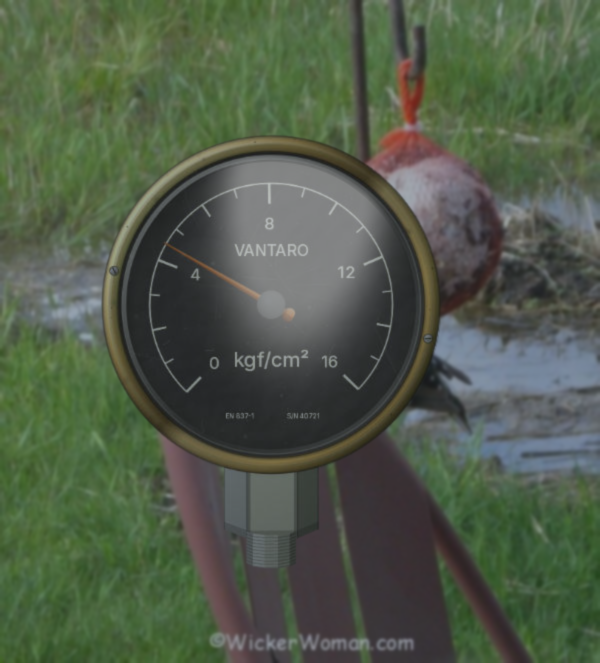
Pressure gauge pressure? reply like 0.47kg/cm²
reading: 4.5kg/cm²
